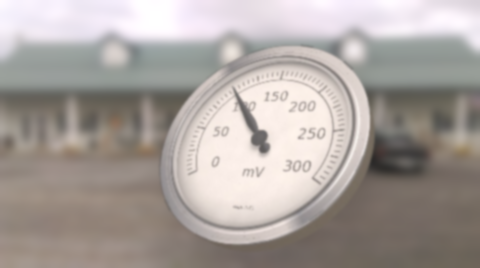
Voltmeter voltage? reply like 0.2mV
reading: 100mV
